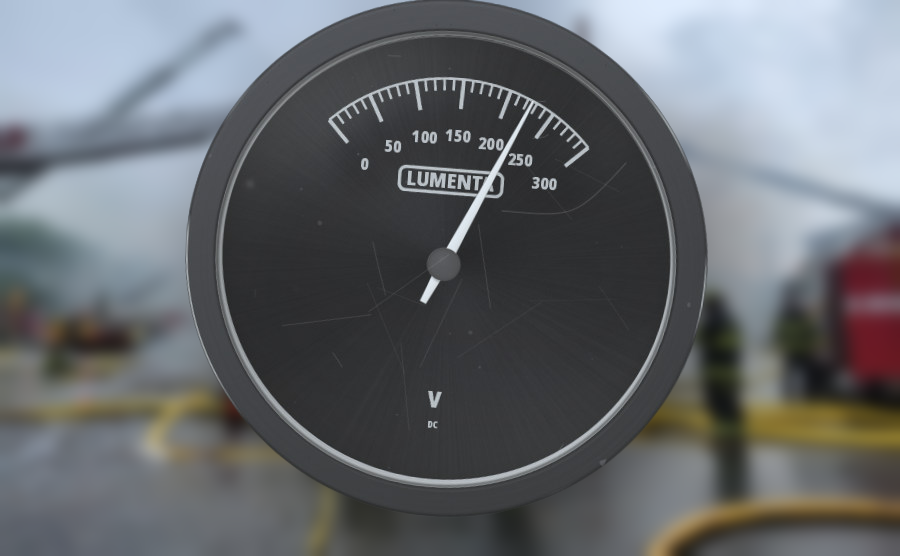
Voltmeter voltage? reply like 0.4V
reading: 225V
